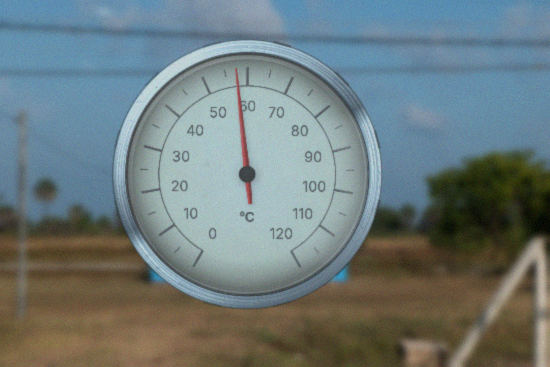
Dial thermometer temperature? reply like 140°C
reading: 57.5°C
